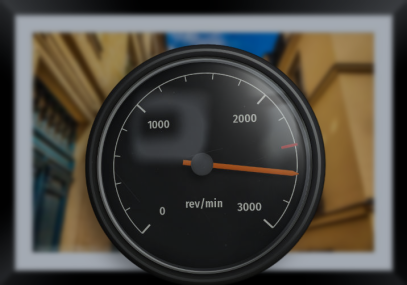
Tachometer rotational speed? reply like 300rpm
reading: 2600rpm
